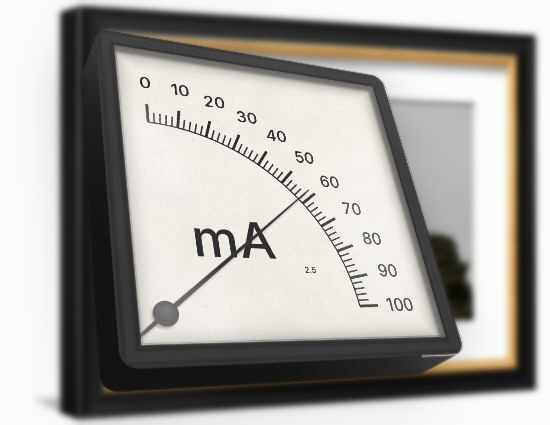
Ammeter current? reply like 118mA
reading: 58mA
